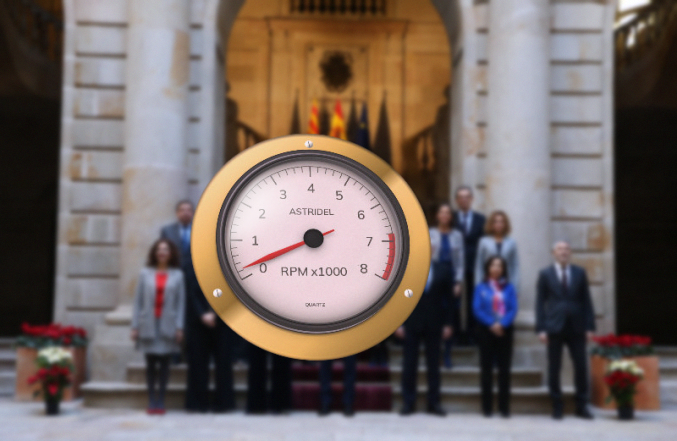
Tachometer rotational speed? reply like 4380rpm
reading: 200rpm
